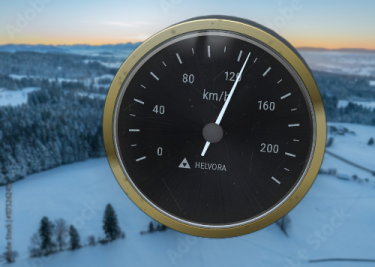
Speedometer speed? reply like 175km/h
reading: 125km/h
